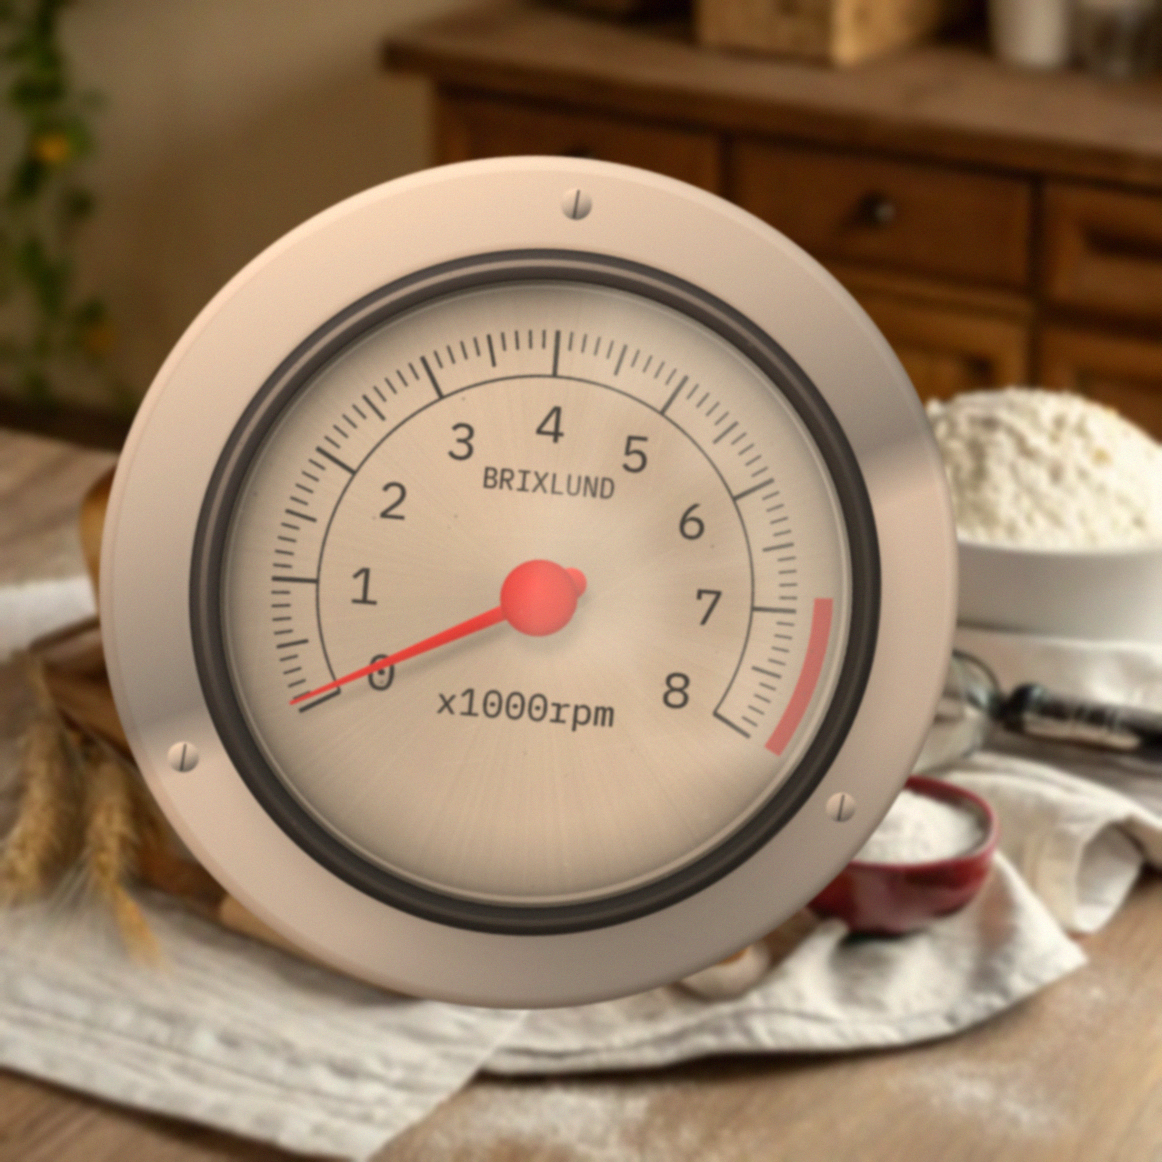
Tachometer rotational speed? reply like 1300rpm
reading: 100rpm
